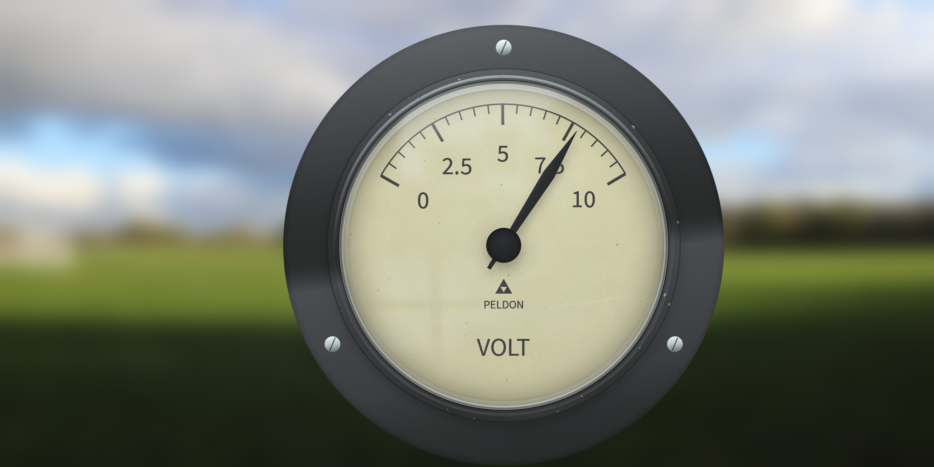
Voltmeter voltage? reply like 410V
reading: 7.75V
